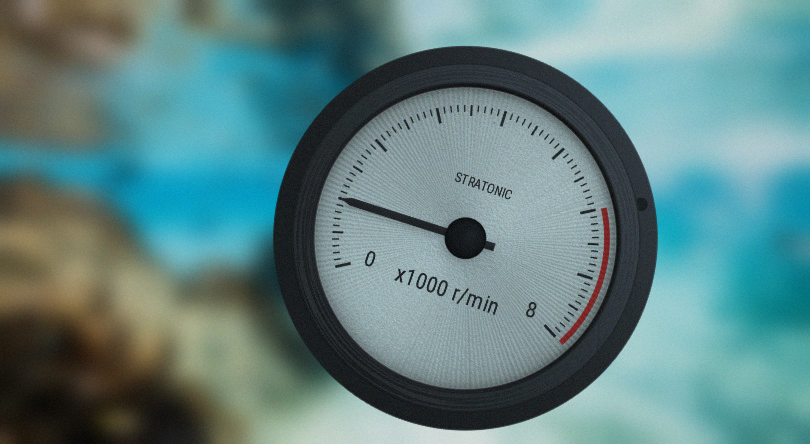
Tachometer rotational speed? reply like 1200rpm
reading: 1000rpm
